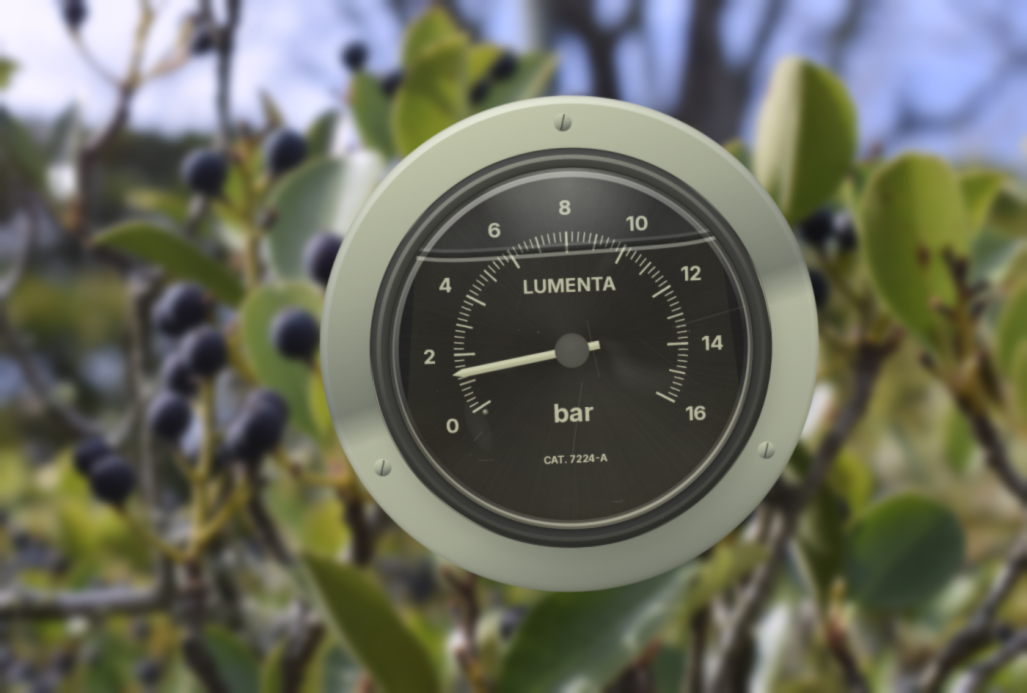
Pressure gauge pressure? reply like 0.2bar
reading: 1.4bar
